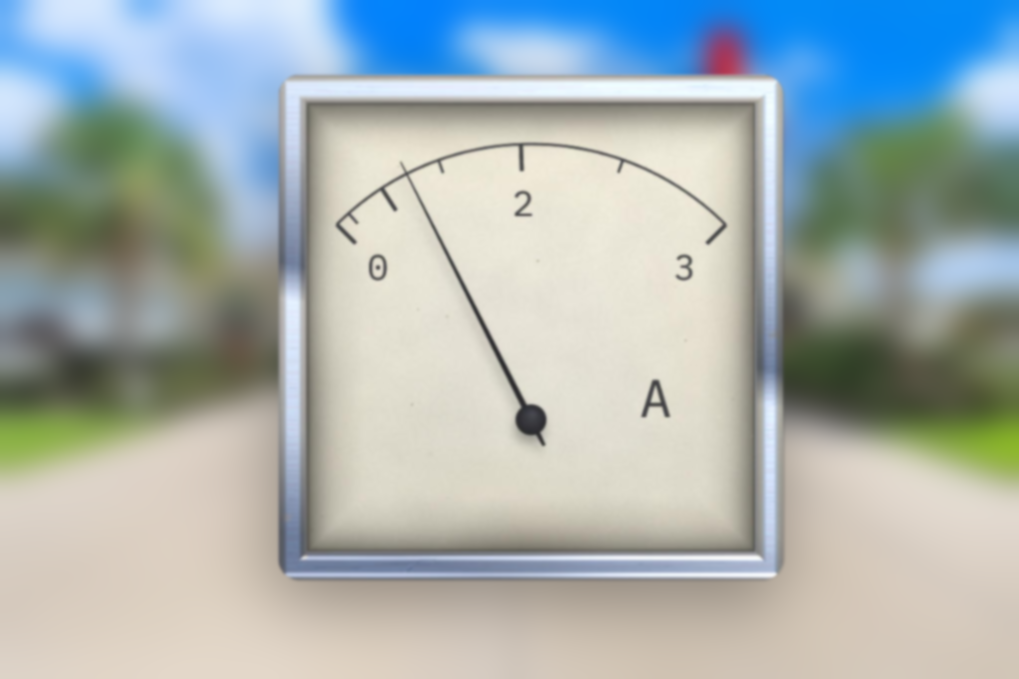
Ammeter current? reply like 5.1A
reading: 1.25A
